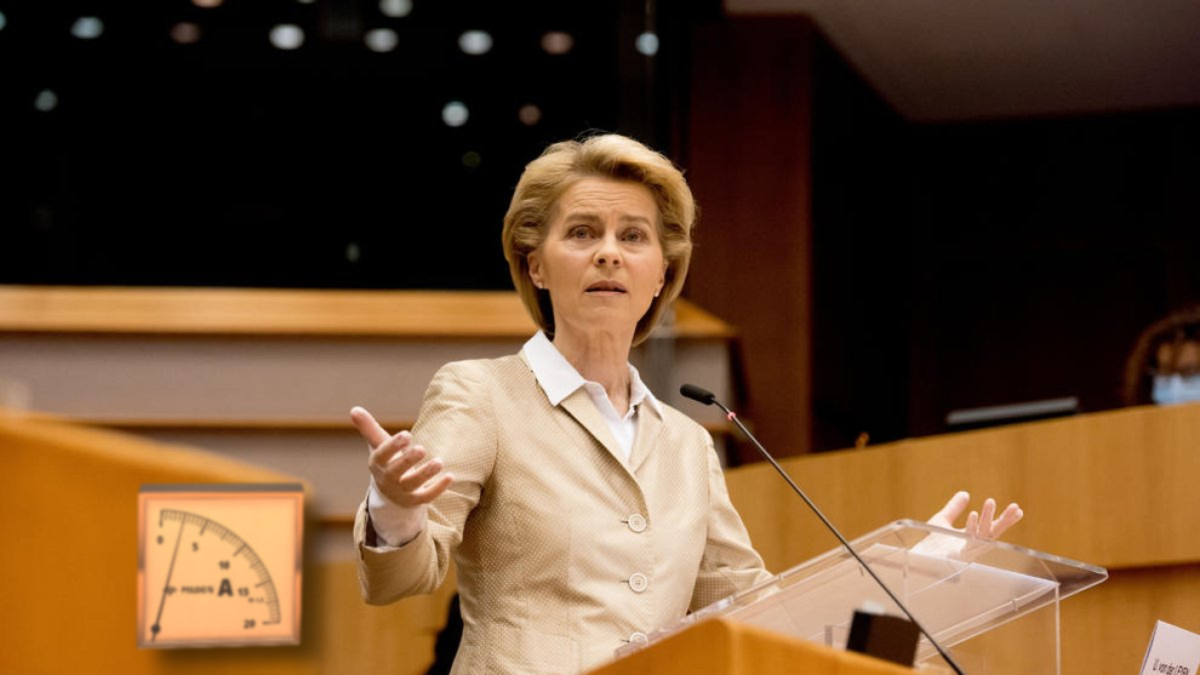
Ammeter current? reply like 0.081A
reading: 2.5A
